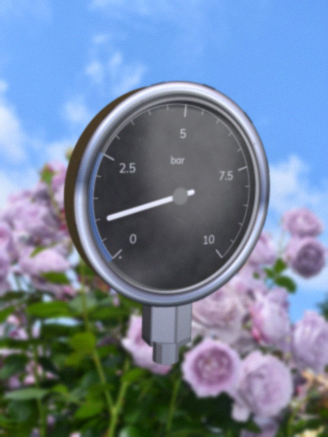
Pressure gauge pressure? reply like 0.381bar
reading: 1bar
